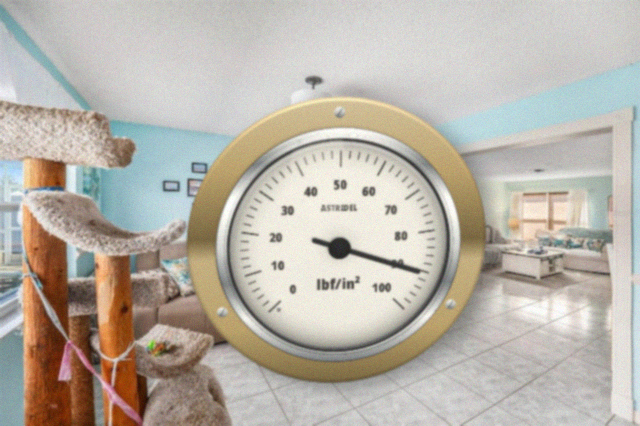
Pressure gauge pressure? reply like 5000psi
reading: 90psi
